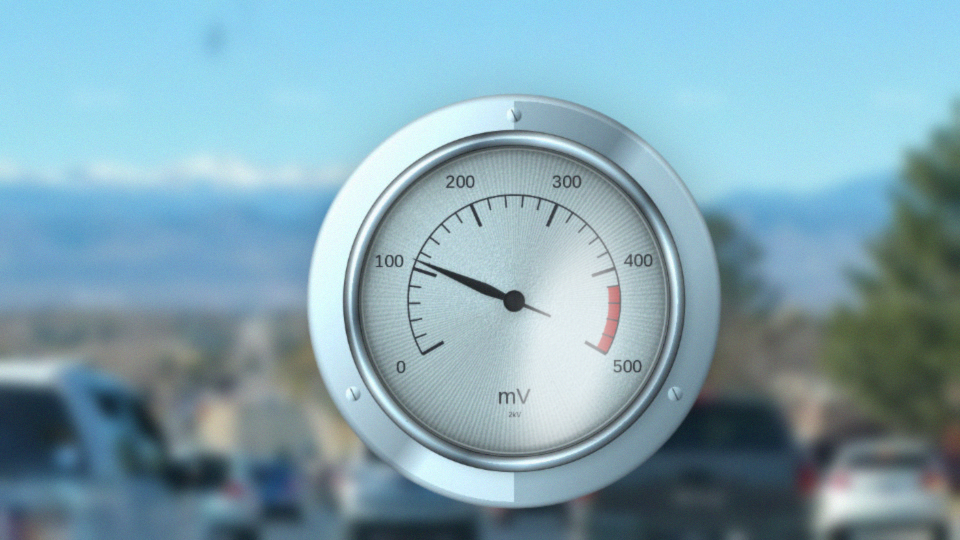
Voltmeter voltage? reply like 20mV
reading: 110mV
